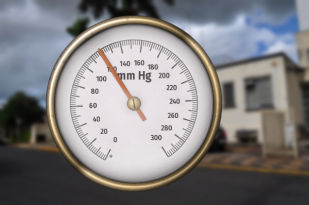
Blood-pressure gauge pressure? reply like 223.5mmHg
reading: 120mmHg
